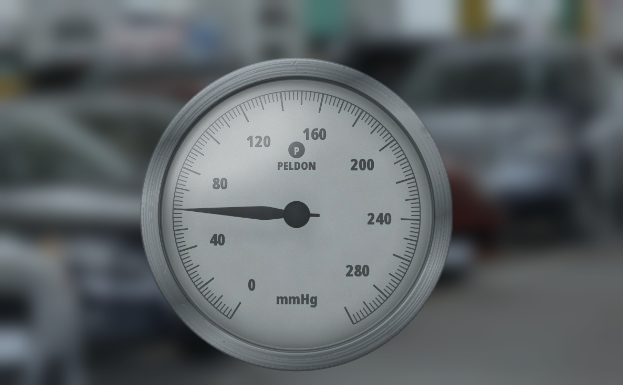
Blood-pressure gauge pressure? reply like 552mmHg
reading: 60mmHg
